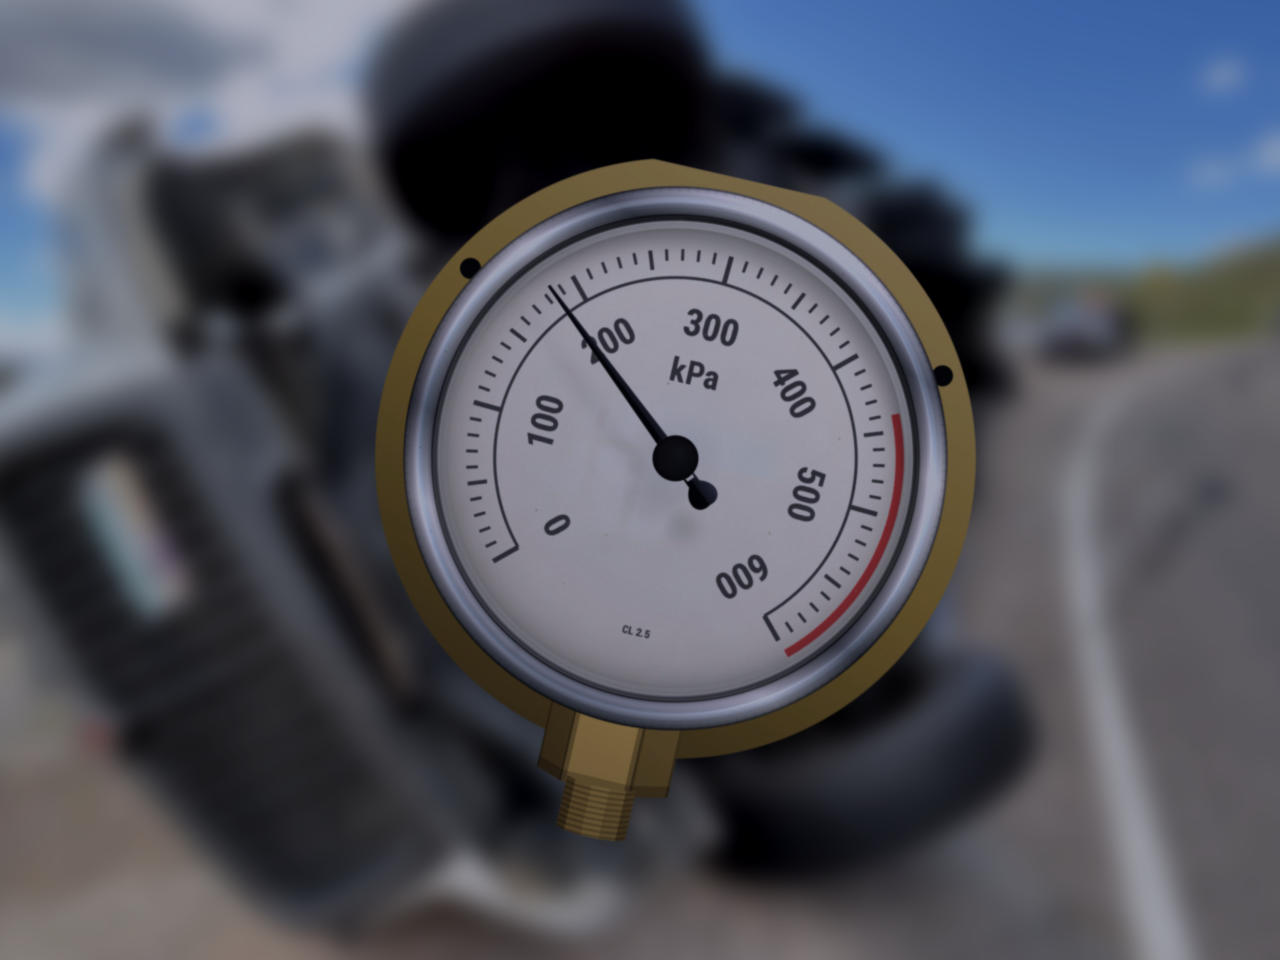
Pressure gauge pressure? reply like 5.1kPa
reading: 185kPa
